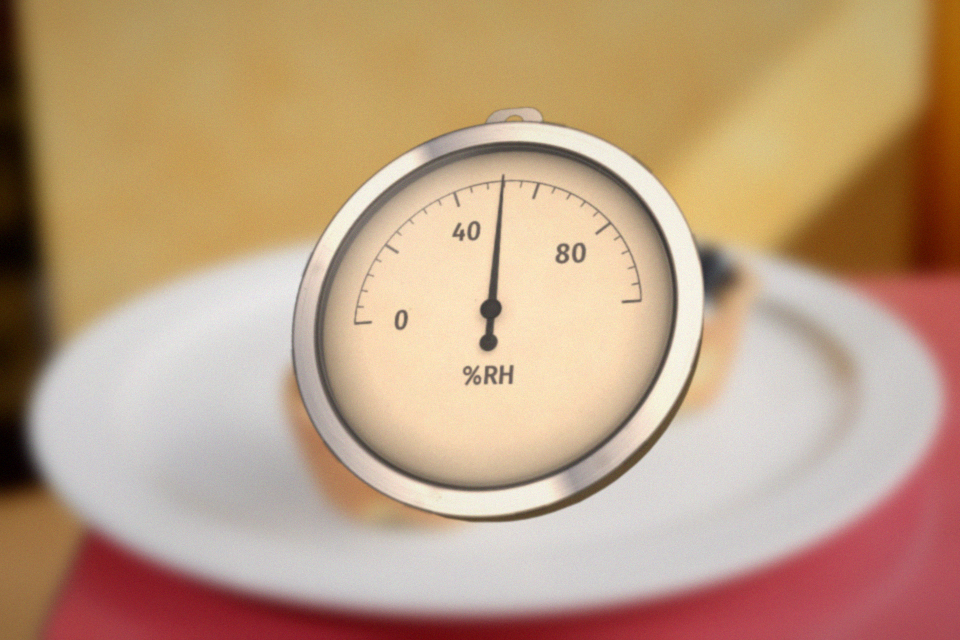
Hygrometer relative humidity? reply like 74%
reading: 52%
